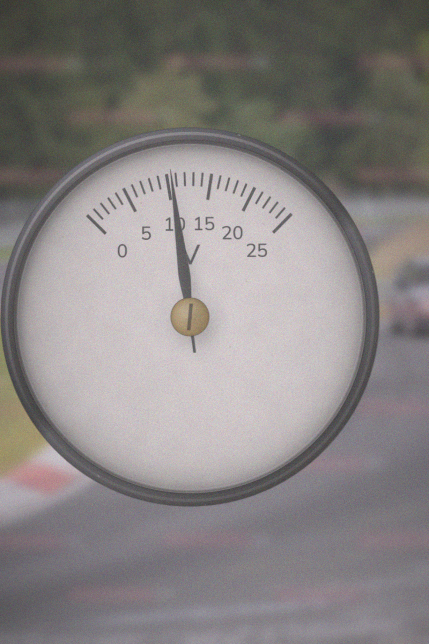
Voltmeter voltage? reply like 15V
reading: 10.5V
